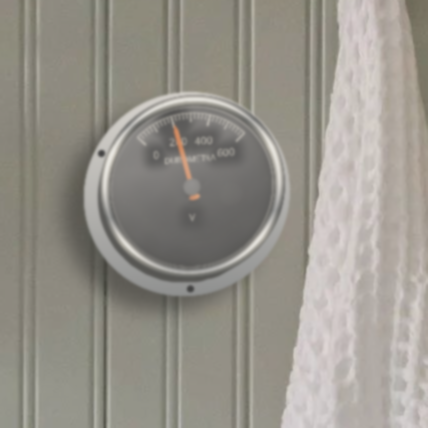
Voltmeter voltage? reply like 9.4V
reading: 200V
